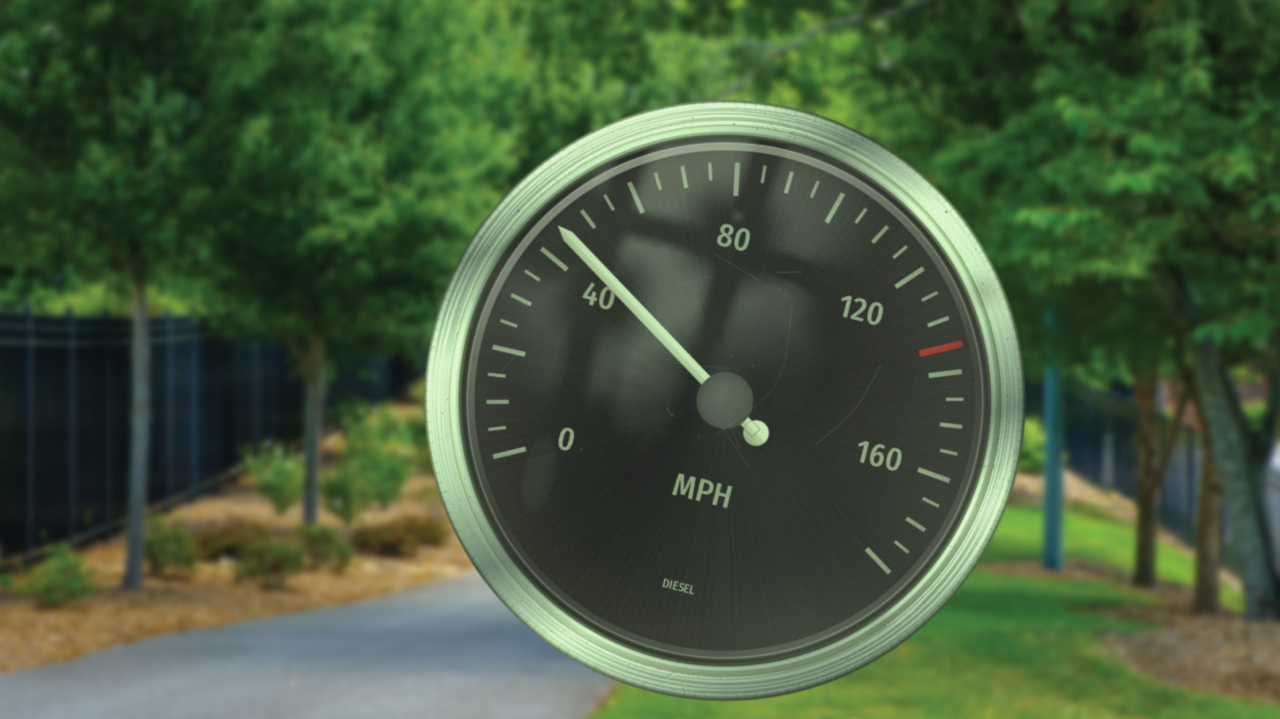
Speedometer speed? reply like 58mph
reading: 45mph
